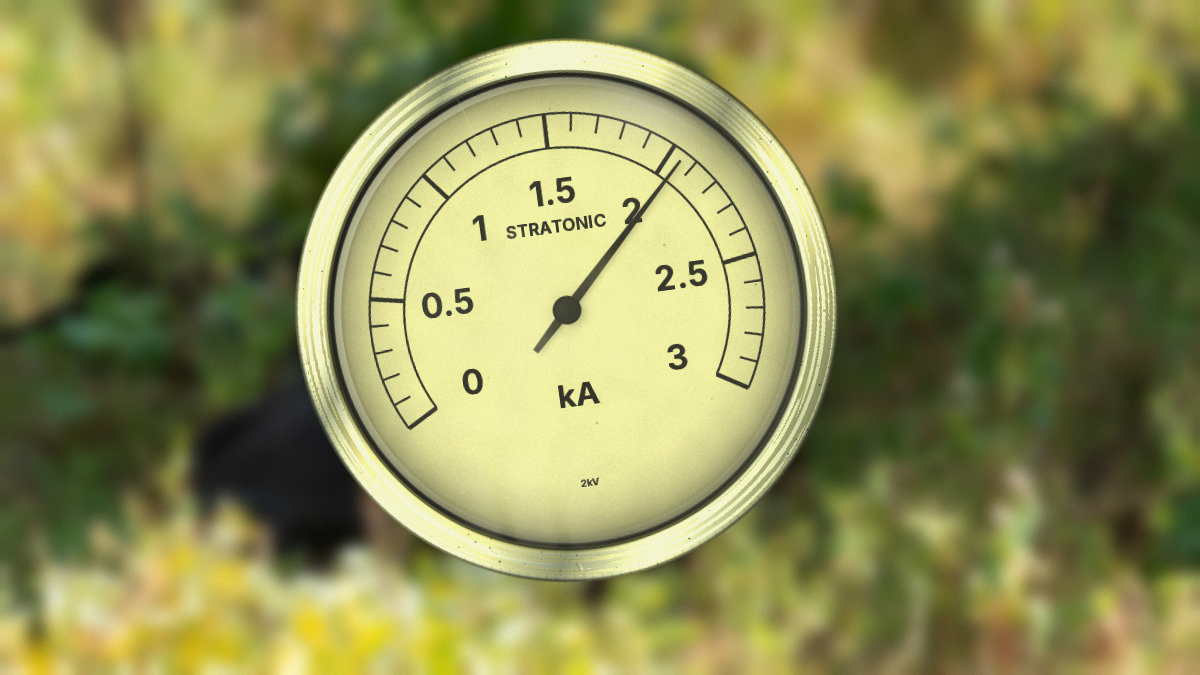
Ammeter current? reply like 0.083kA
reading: 2.05kA
